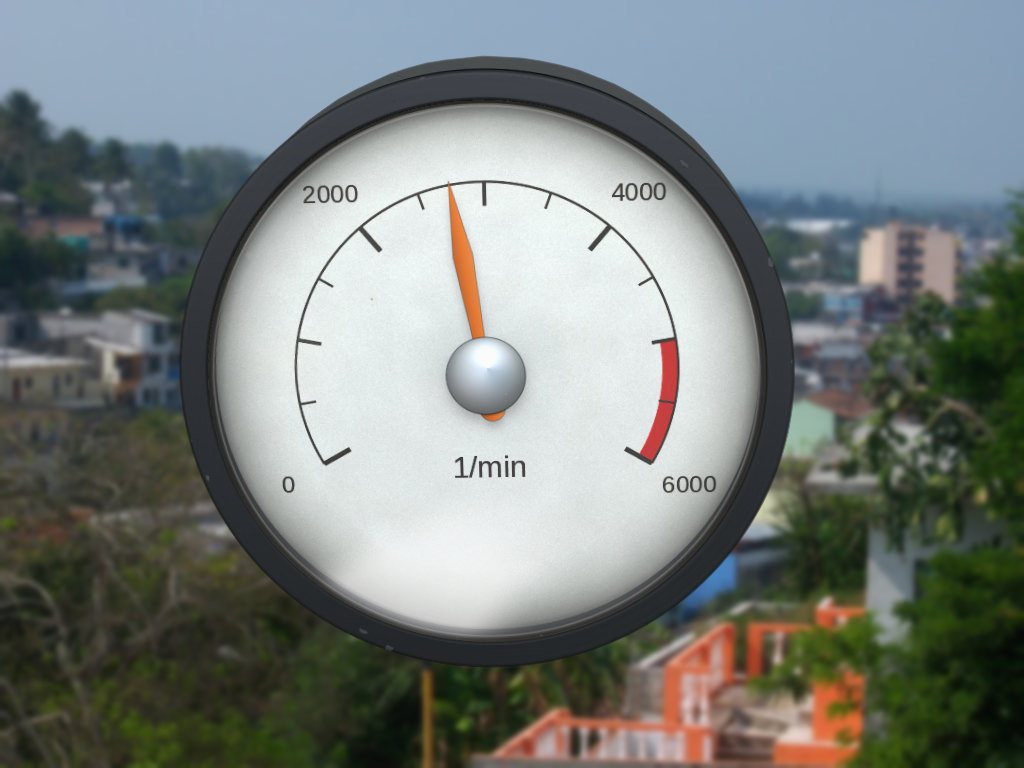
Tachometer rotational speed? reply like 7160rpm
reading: 2750rpm
